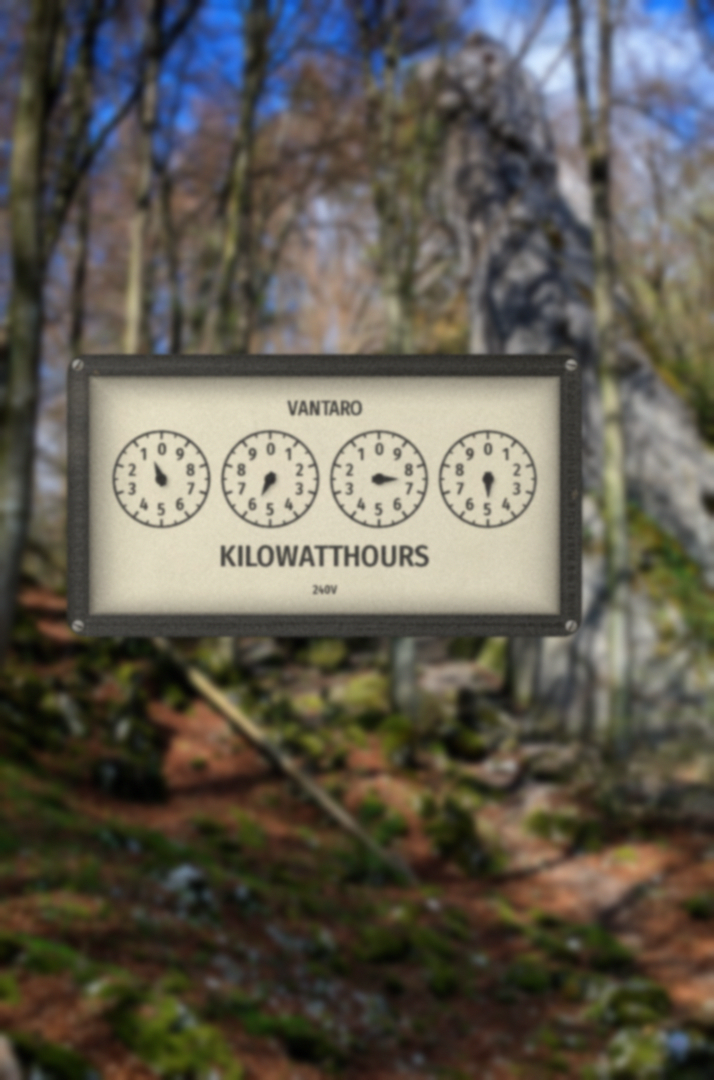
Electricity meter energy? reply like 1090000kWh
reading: 575kWh
